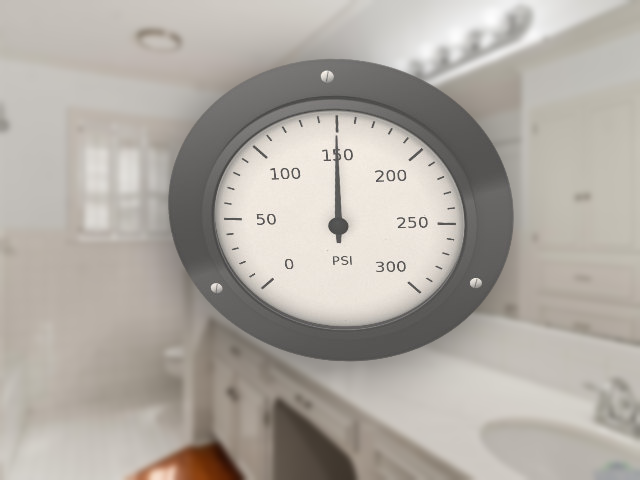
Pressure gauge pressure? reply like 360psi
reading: 150psi
